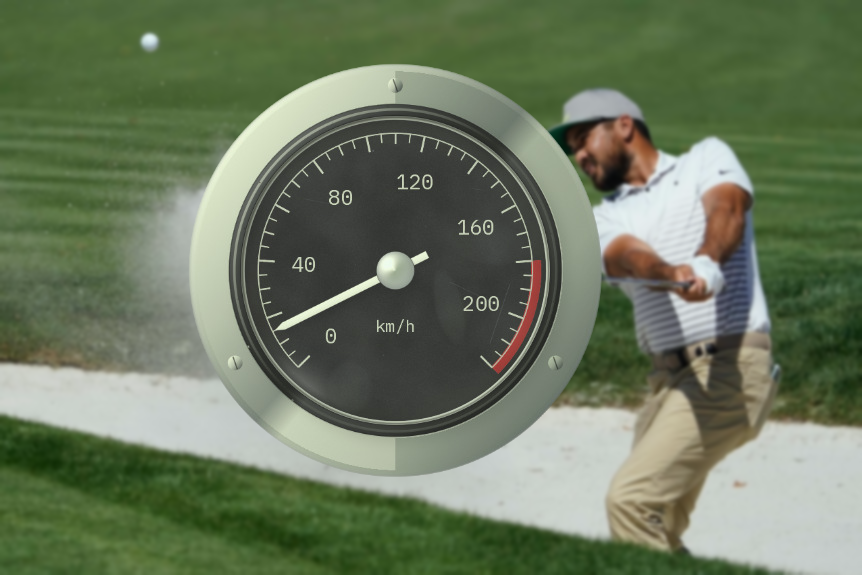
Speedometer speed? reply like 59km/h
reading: 15km/h
